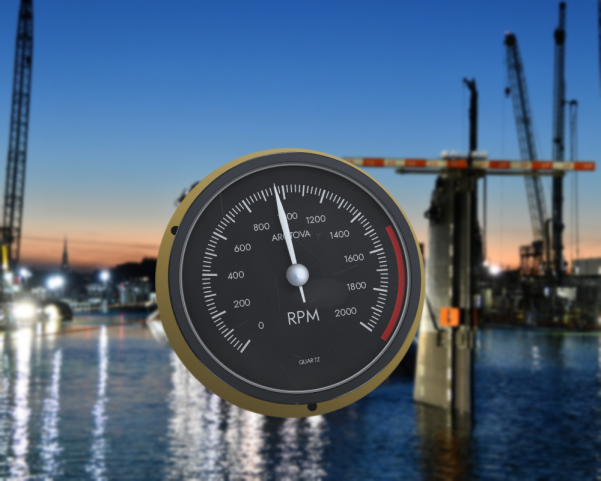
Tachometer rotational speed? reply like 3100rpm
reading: 960rpm
